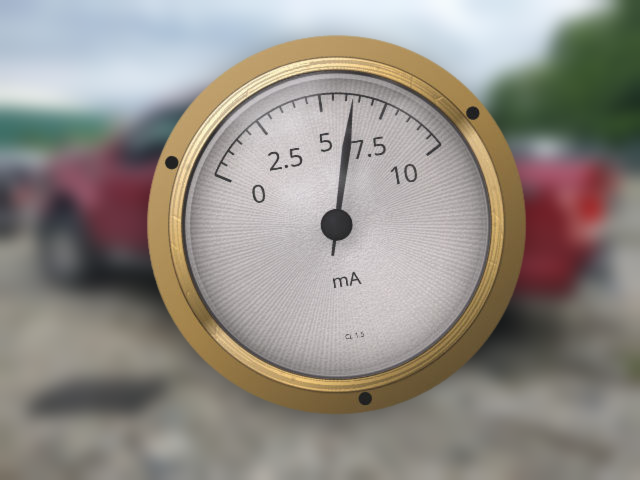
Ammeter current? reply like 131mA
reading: 6.25mA
